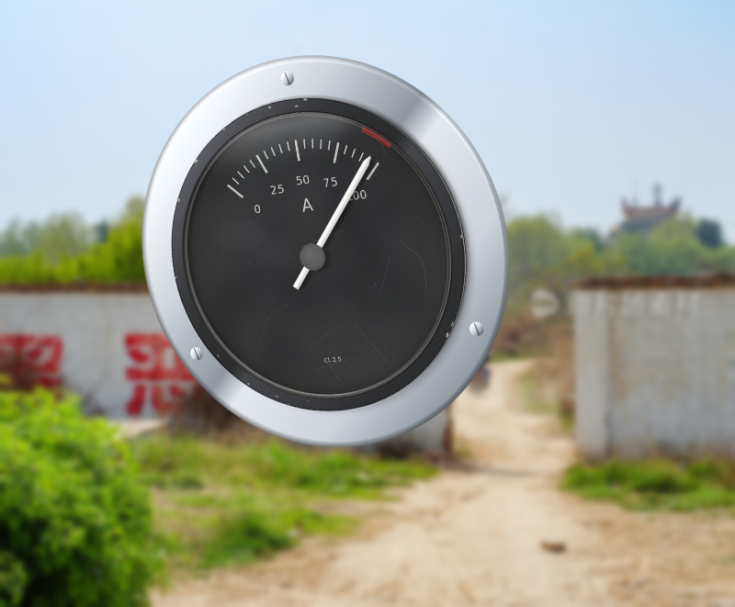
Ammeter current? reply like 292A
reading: 95A
